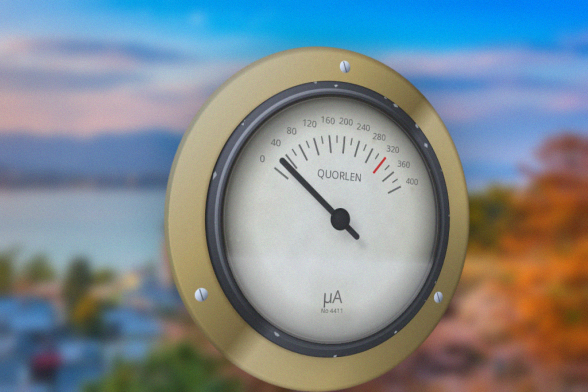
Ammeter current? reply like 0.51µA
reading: 20µA
